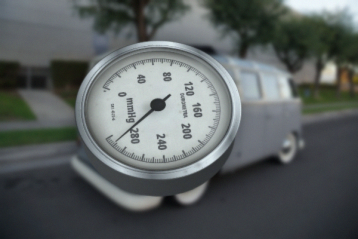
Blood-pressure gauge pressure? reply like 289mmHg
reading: 290mmHg
